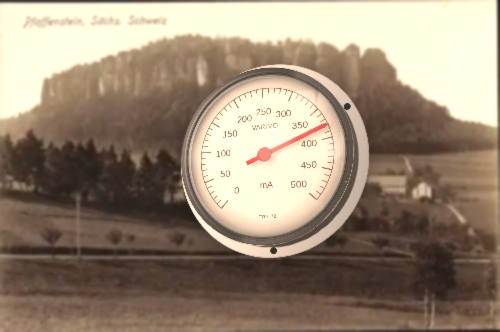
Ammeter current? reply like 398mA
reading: 380mA
